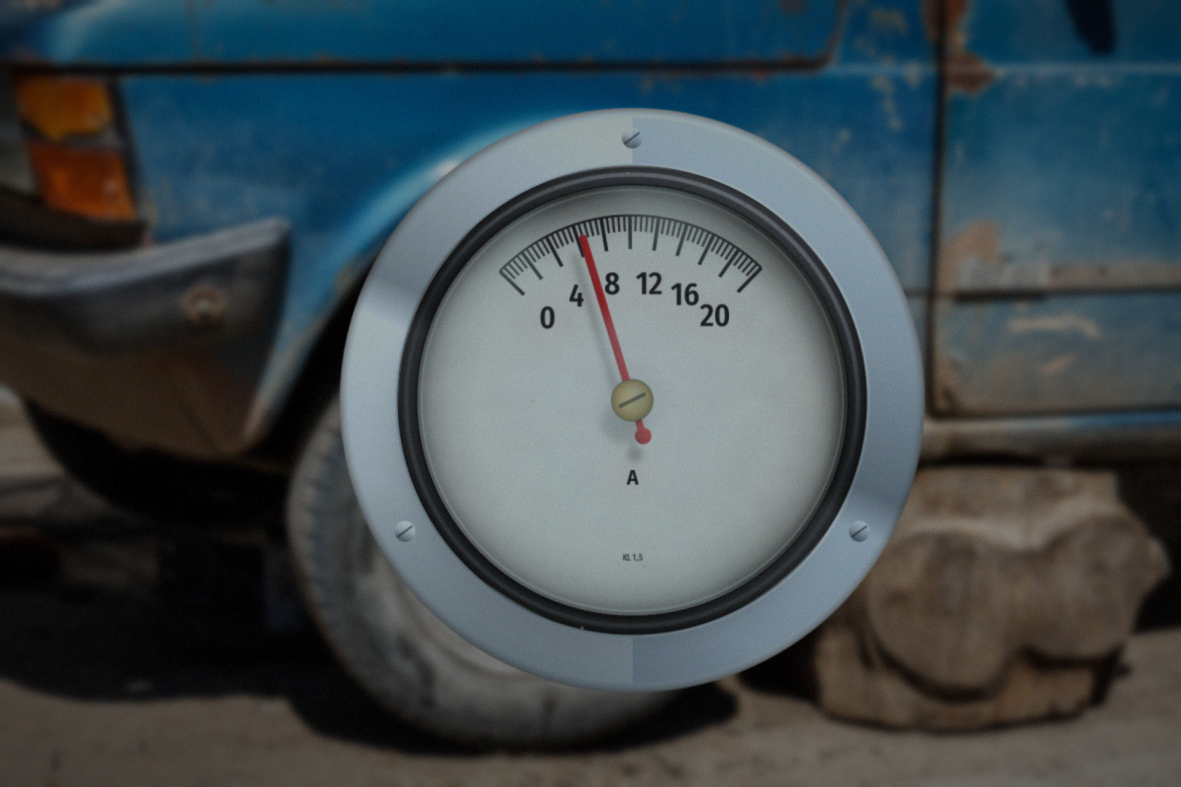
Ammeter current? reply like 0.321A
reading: 6.4A
